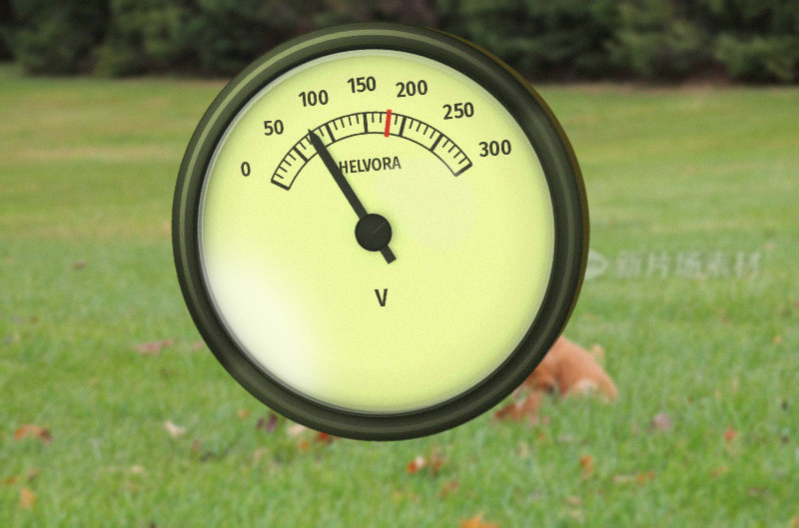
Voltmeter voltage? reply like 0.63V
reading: 80V
